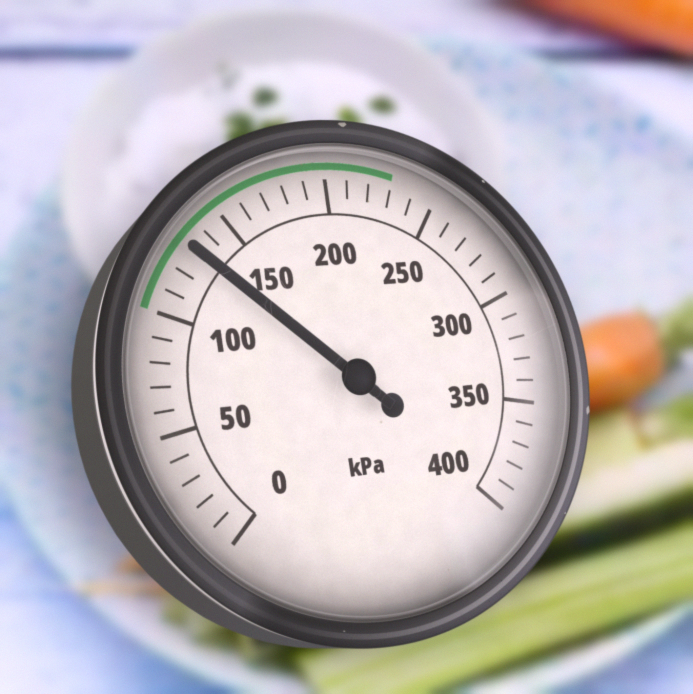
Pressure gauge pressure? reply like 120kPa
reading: 130kPa
